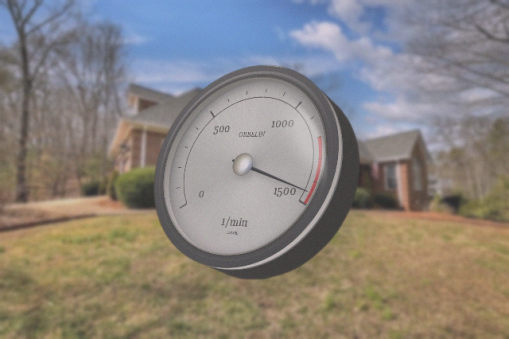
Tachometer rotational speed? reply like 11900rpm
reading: 1450rpm
